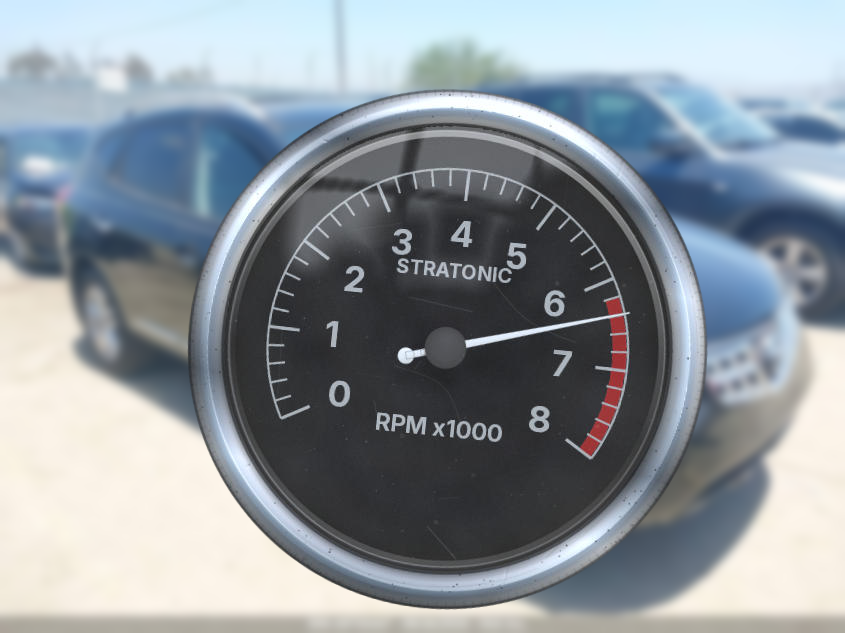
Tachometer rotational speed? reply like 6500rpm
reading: 6400rpm
